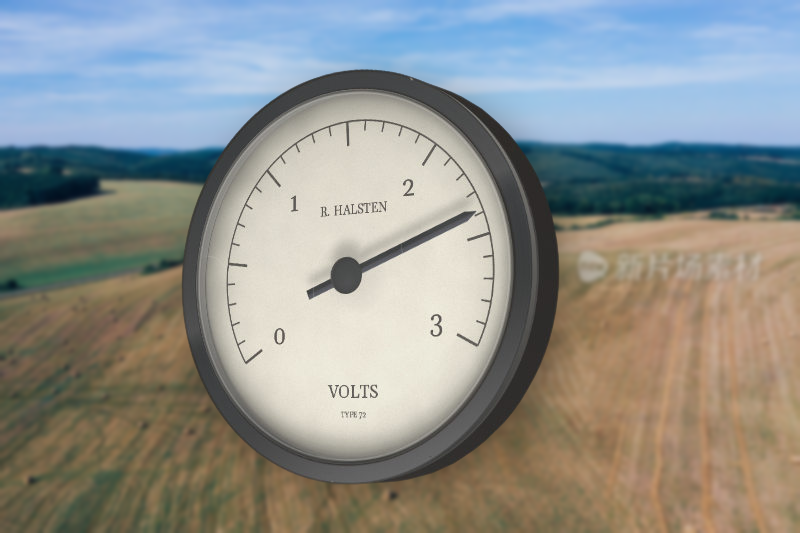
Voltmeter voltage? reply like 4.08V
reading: 2.4V
